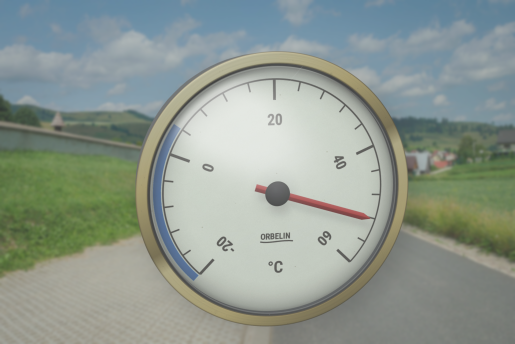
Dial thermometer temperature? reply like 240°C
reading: 52°C
